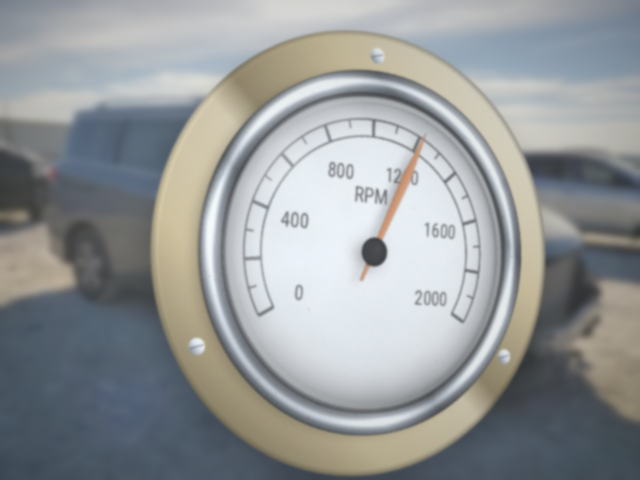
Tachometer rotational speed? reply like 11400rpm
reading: 1200rpm
